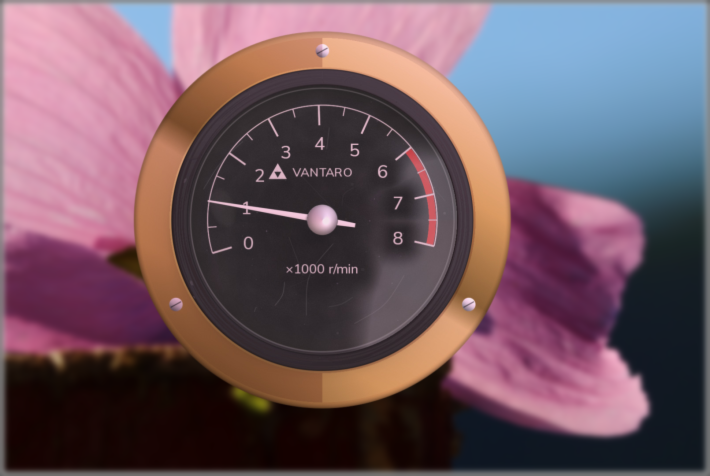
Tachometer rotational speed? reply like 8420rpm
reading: 1000rpm
